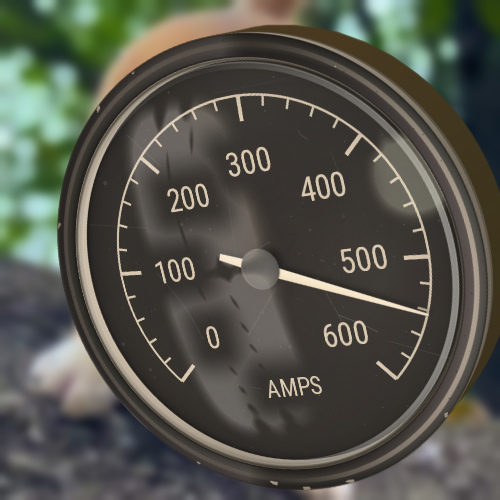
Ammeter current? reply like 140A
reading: 540A
